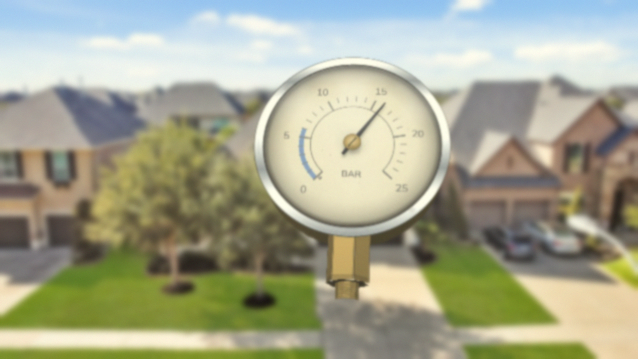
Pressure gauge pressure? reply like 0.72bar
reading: 16bar
